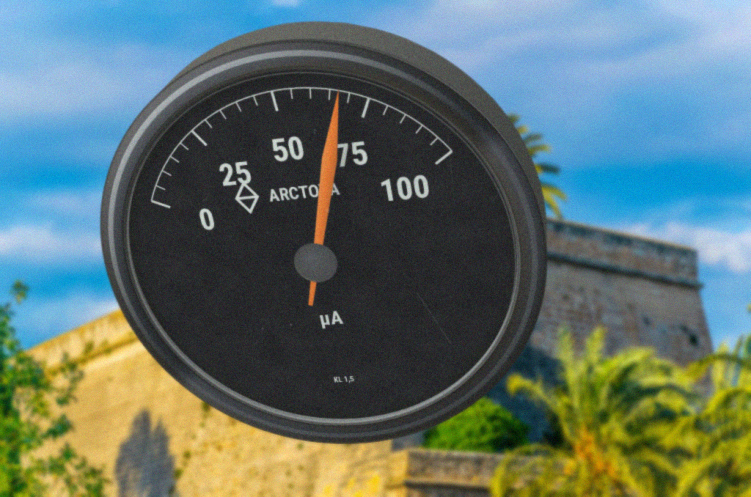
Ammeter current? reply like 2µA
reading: 67.5µA
